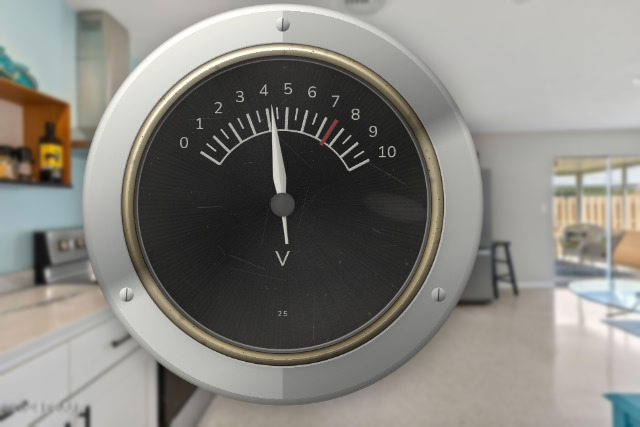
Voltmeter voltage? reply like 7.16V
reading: 4.25V
